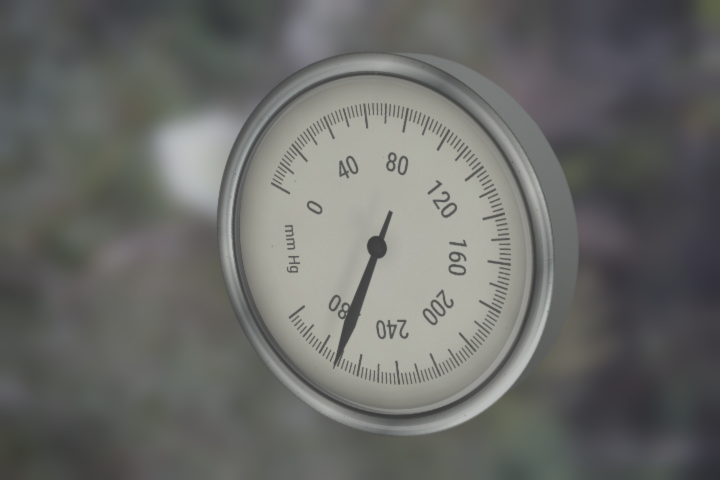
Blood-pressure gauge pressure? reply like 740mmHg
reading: 270mmHg
